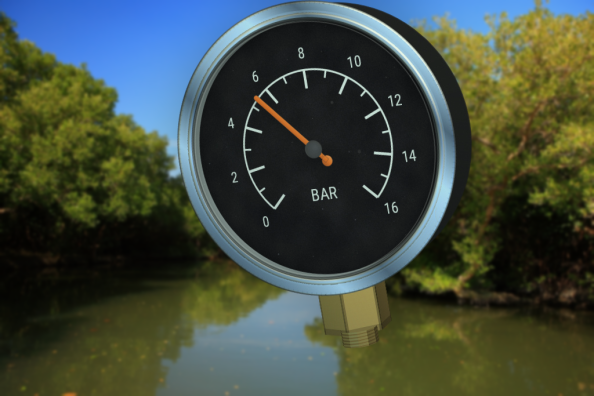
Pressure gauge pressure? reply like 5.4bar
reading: 5.5bar
